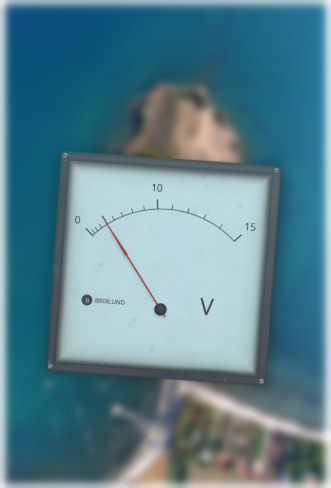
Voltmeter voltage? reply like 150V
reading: 5V
